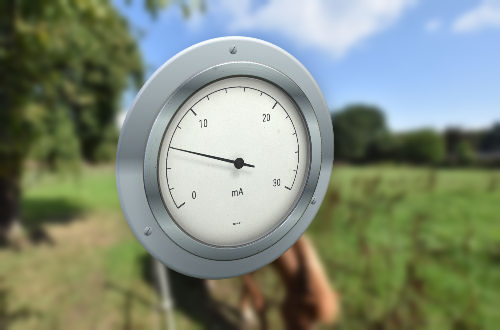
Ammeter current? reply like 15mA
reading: 6mA
